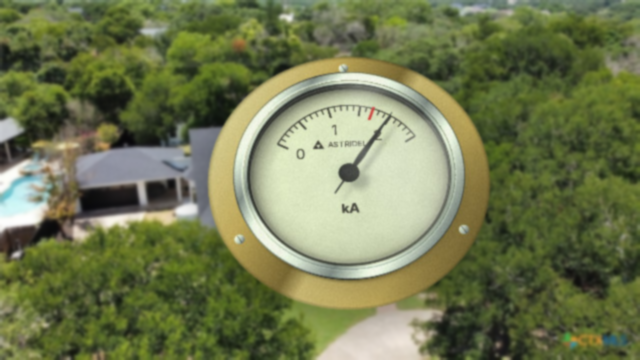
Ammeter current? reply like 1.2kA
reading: 2kA
